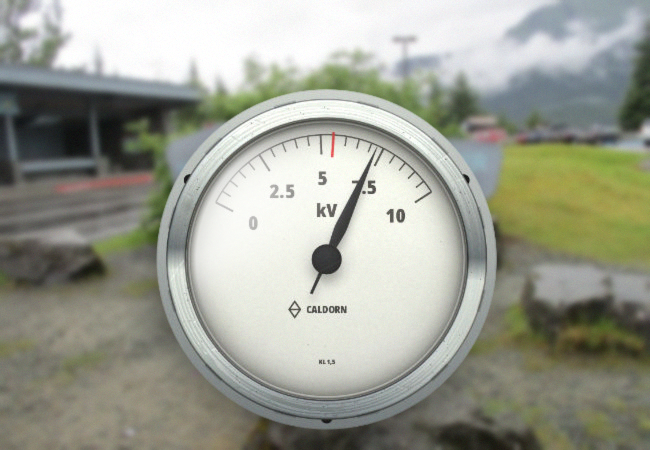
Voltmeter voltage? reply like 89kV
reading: 7.25kV
